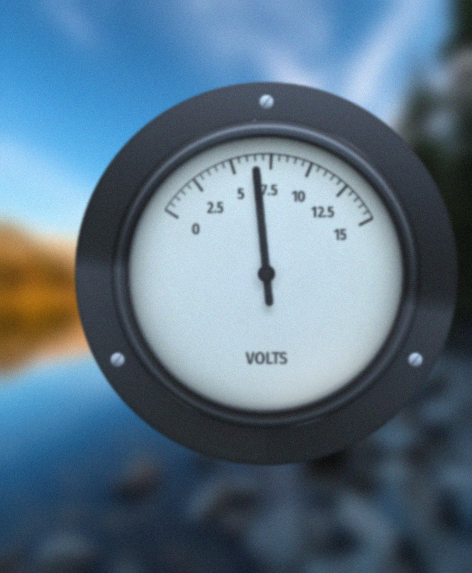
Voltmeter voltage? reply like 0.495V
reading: 6.5V
